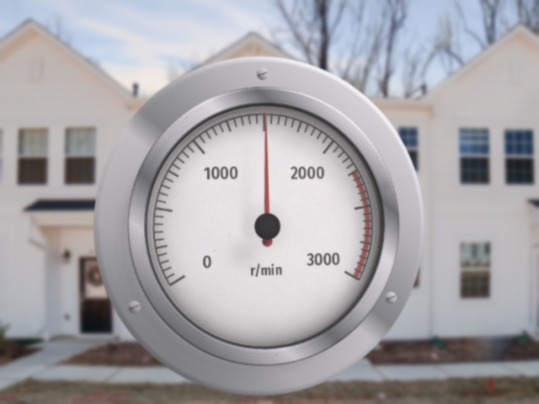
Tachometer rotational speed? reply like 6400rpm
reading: 1500rpm
